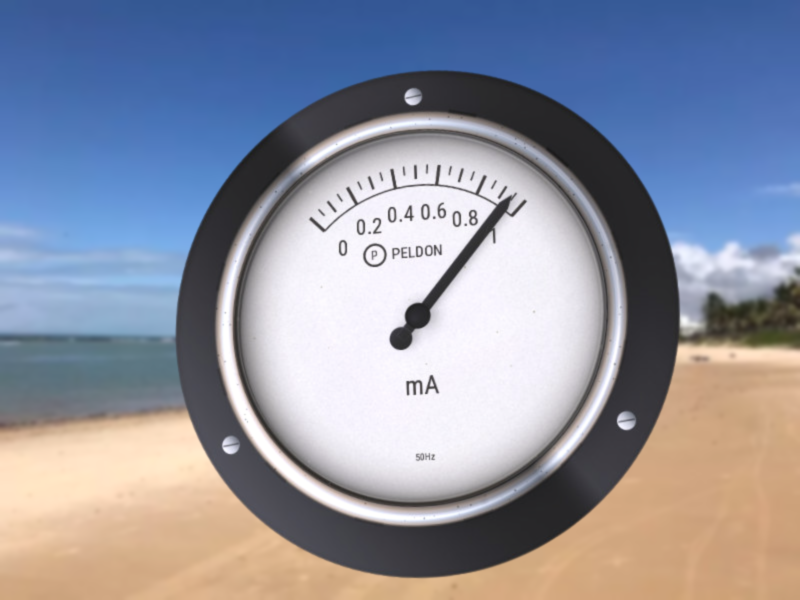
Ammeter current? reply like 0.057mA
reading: 0.95mA
